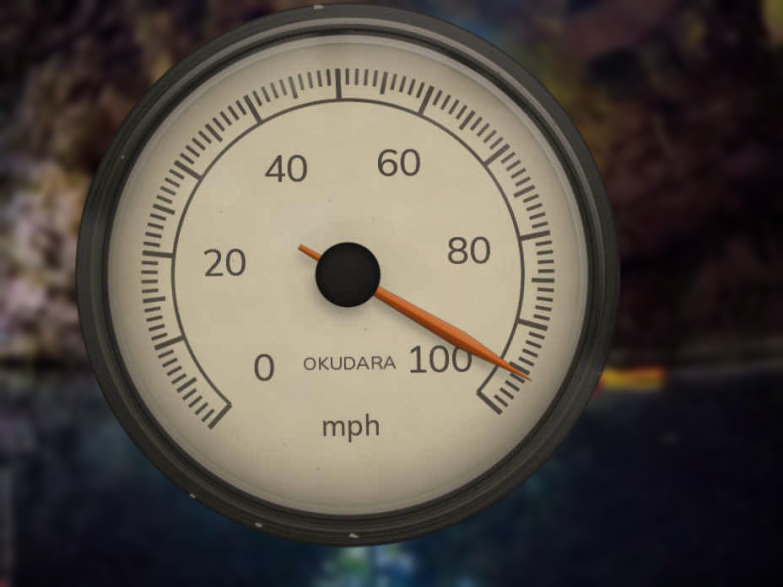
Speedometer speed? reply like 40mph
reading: 95.5mph
